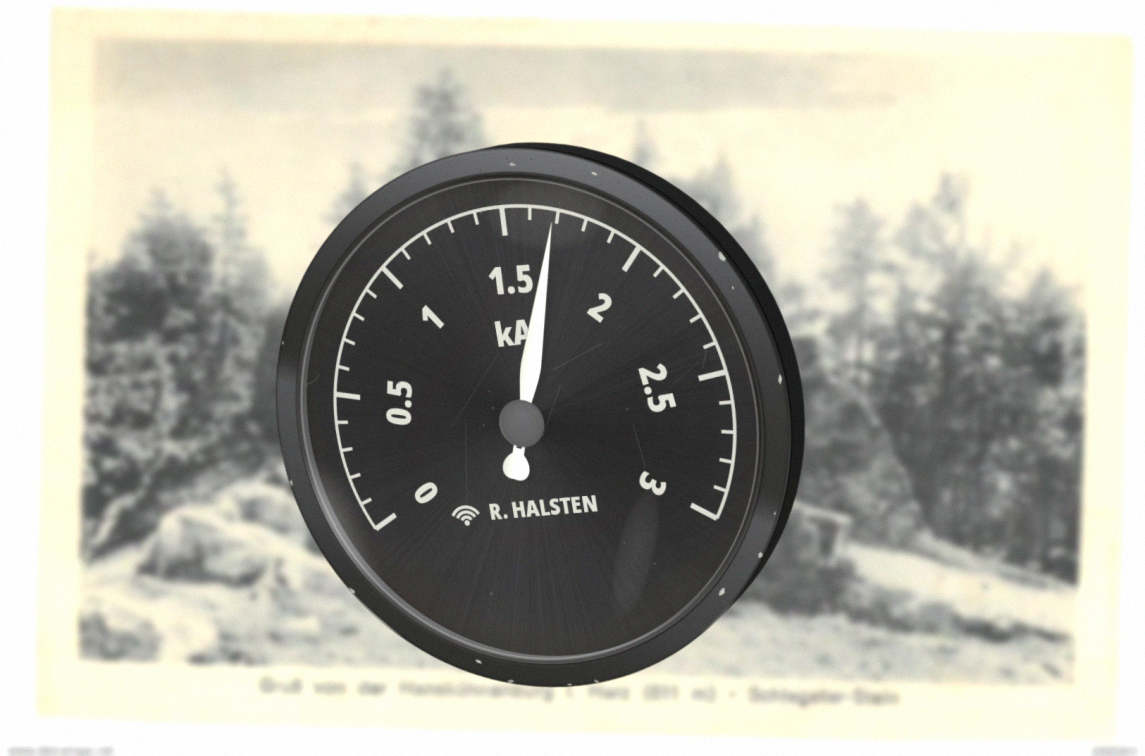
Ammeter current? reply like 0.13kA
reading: 1.7kA
